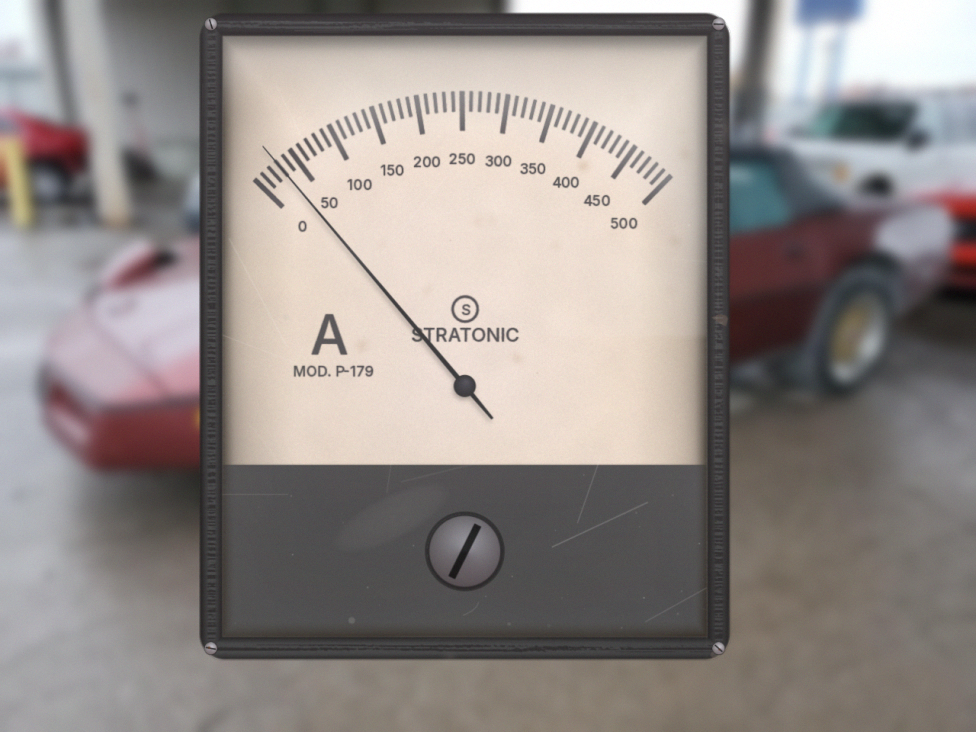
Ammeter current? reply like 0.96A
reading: 30A
